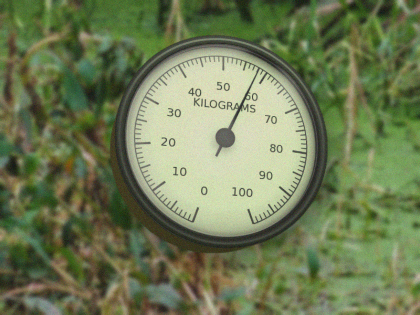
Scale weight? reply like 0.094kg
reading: 58kg
